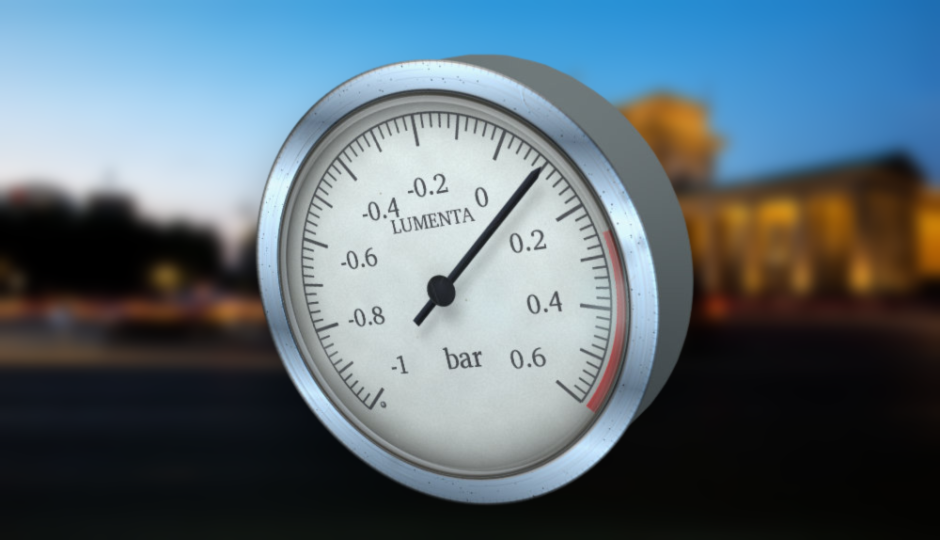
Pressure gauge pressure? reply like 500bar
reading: 0.1bar
